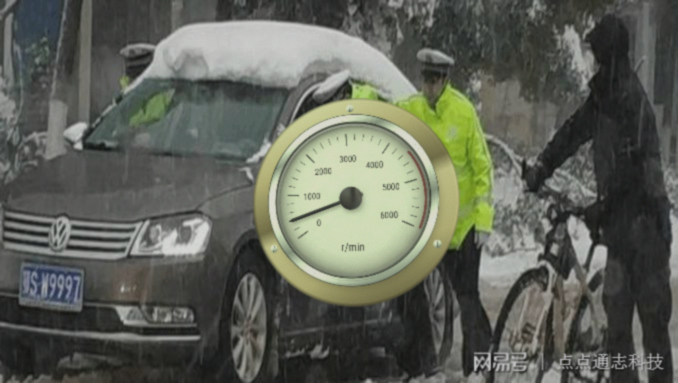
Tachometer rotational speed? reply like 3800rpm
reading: 400rpm
